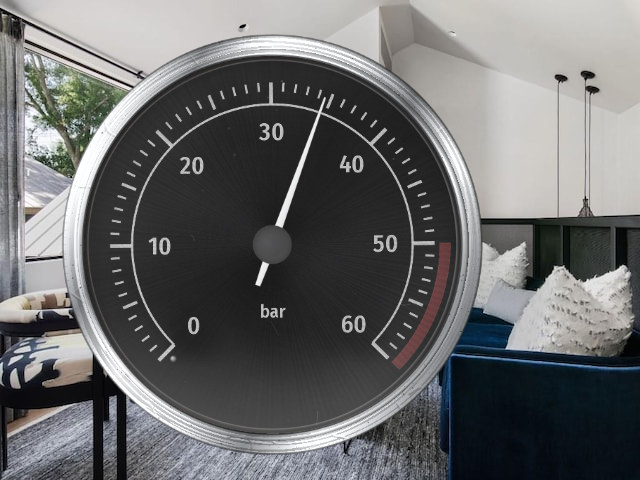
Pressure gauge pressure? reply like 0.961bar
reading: 34.5bar
